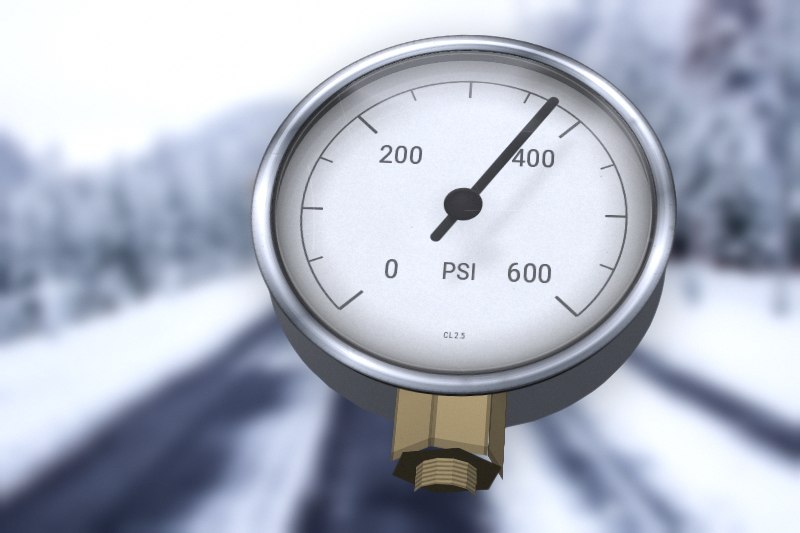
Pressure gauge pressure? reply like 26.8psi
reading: 375psi
